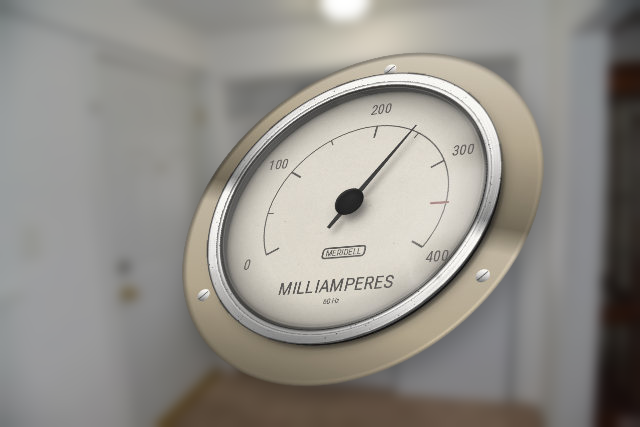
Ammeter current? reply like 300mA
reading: 250mA
